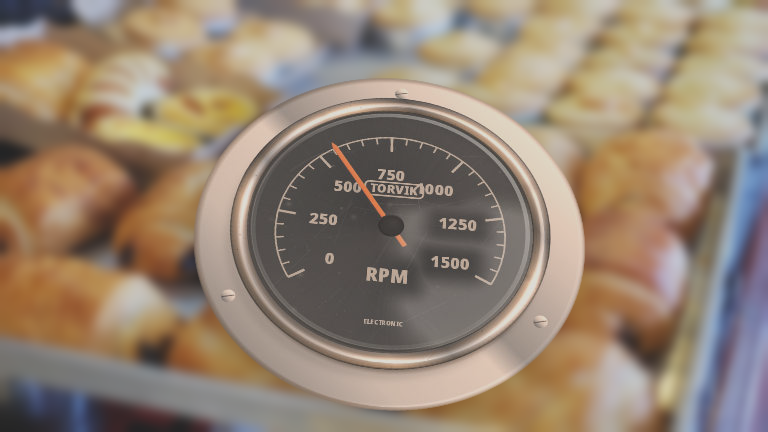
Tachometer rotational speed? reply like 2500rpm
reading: 550rpm
